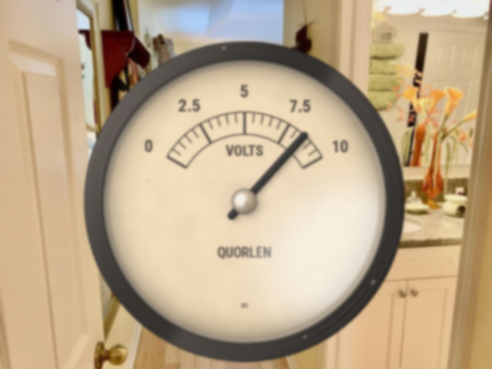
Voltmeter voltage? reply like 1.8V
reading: 8.5V
